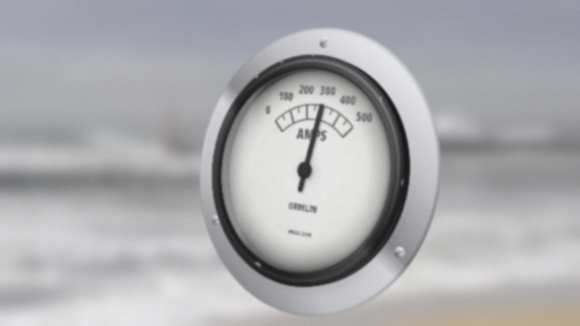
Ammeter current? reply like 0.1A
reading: 300A
